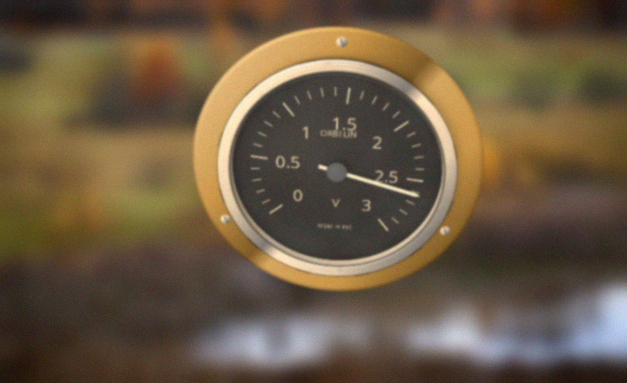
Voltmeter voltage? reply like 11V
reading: 2.6V
